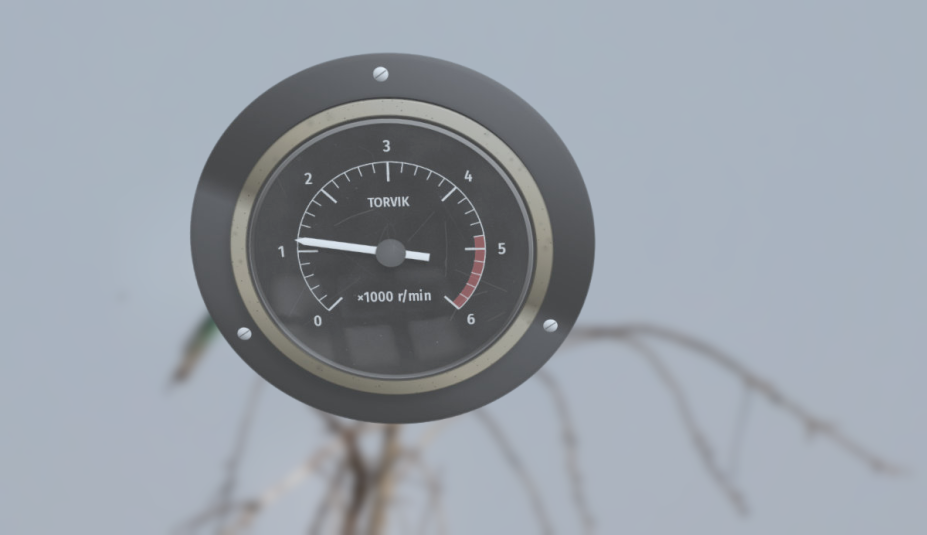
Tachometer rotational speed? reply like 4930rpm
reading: 1200rpm
